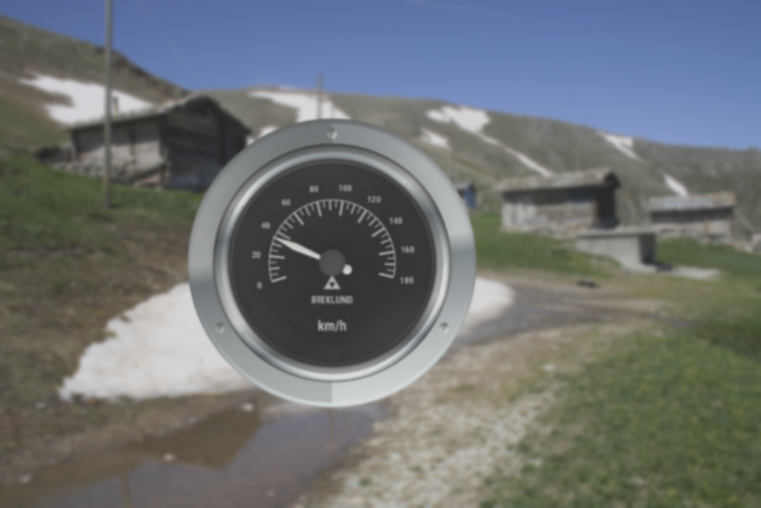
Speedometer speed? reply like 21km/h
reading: 35km/h
